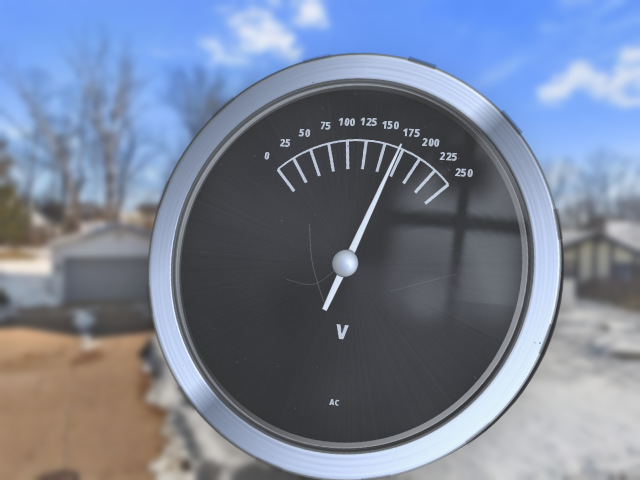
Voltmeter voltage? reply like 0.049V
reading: 175V
